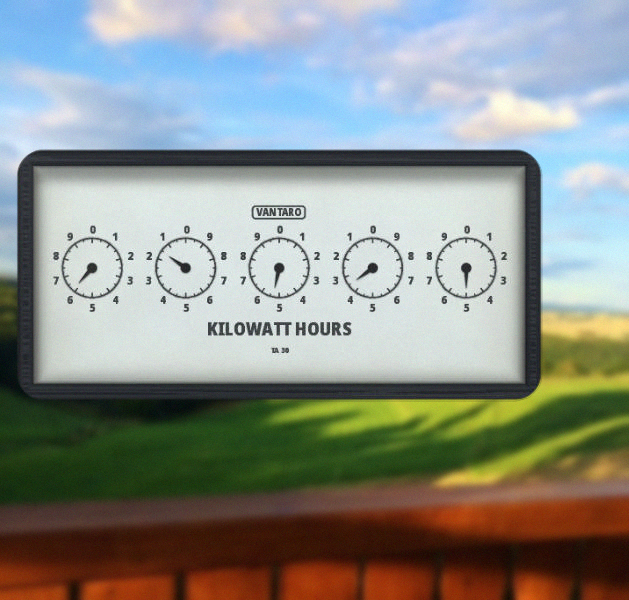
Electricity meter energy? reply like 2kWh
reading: 61535kWh
